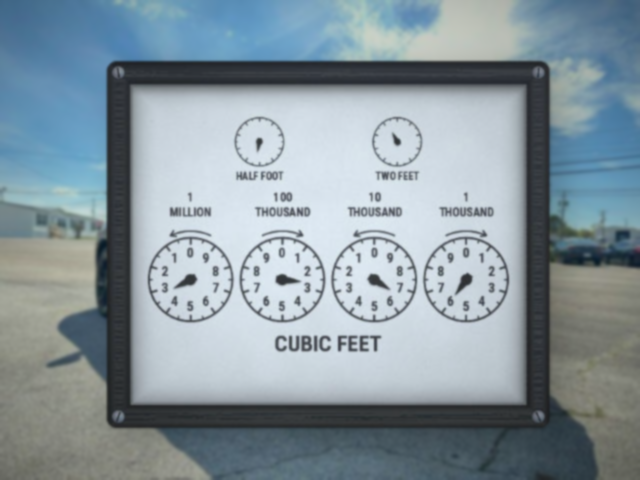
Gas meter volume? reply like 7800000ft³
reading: 326600ft³
